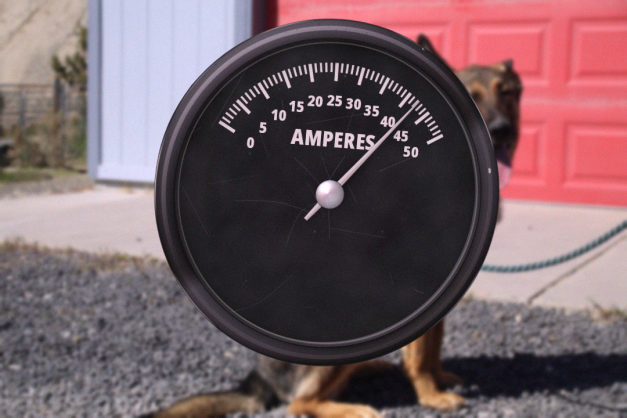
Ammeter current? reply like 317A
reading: 42A
